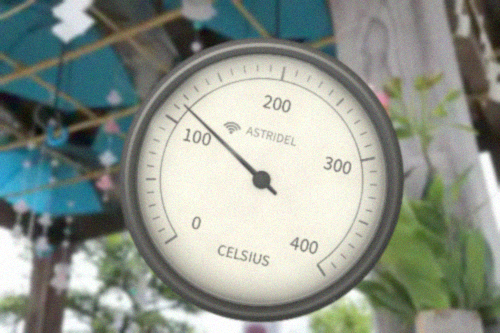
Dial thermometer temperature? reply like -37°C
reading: 115°C
